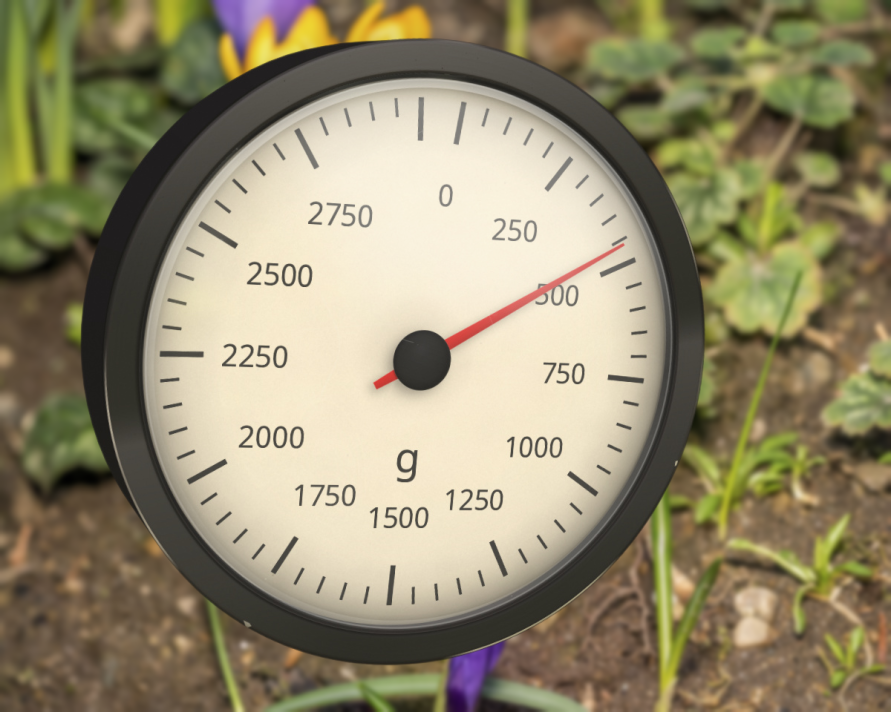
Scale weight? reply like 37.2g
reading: 450g
